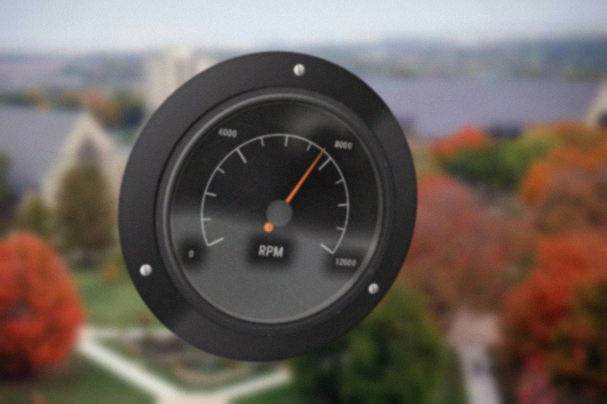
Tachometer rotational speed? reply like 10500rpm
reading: 7500rpm
